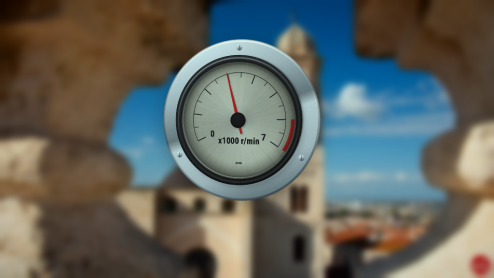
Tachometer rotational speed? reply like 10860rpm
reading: 3000rpm
